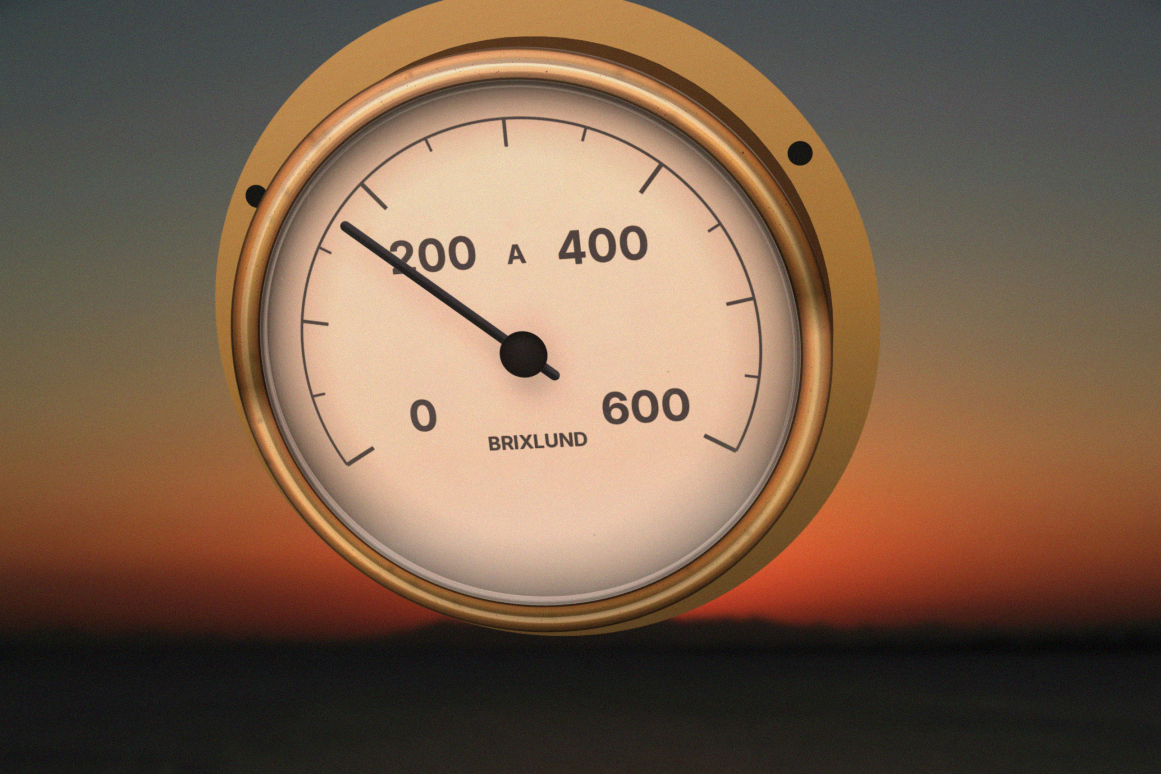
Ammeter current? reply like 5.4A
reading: 175A
